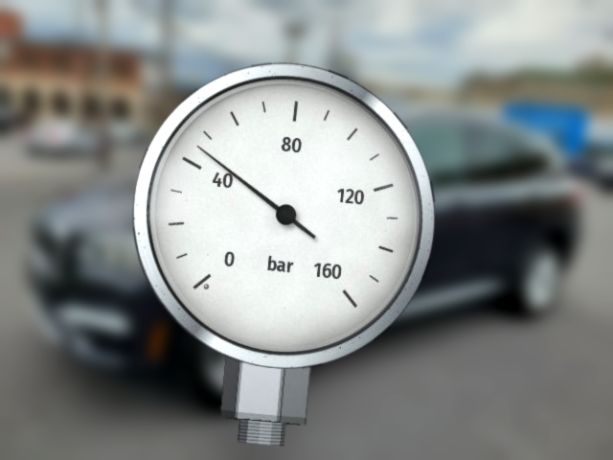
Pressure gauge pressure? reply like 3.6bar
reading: 45bar
